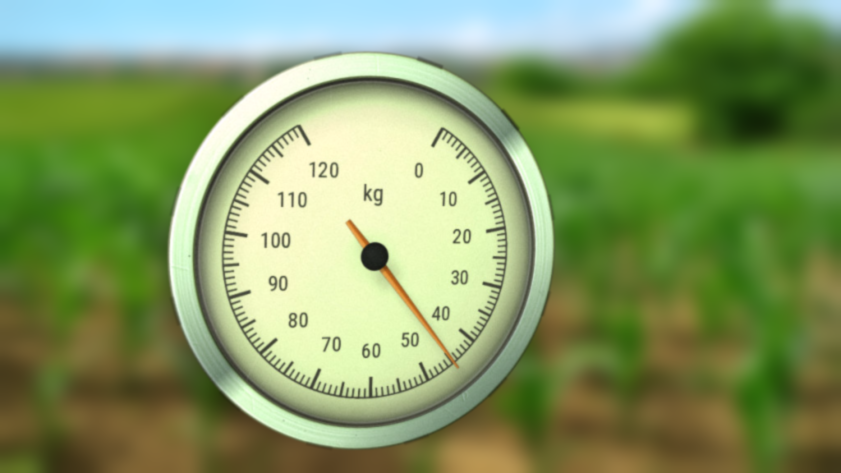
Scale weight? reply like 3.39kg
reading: 45kg
